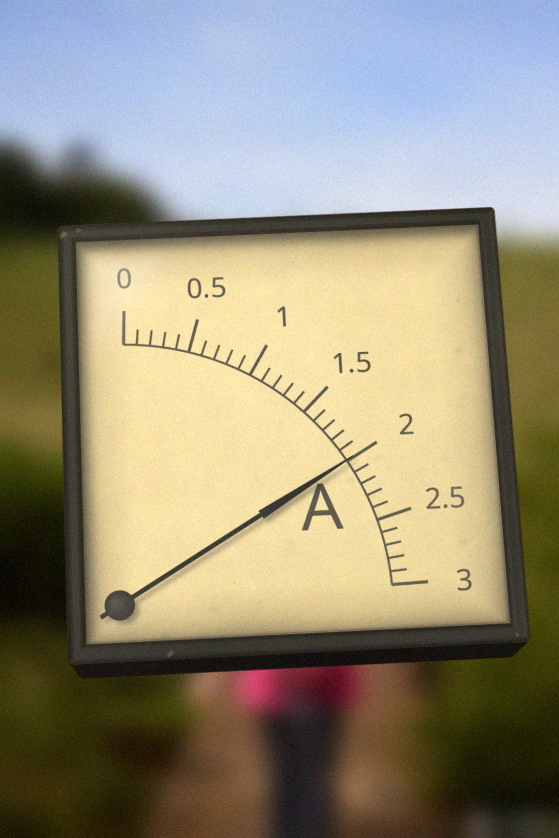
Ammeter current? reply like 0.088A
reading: 2A
